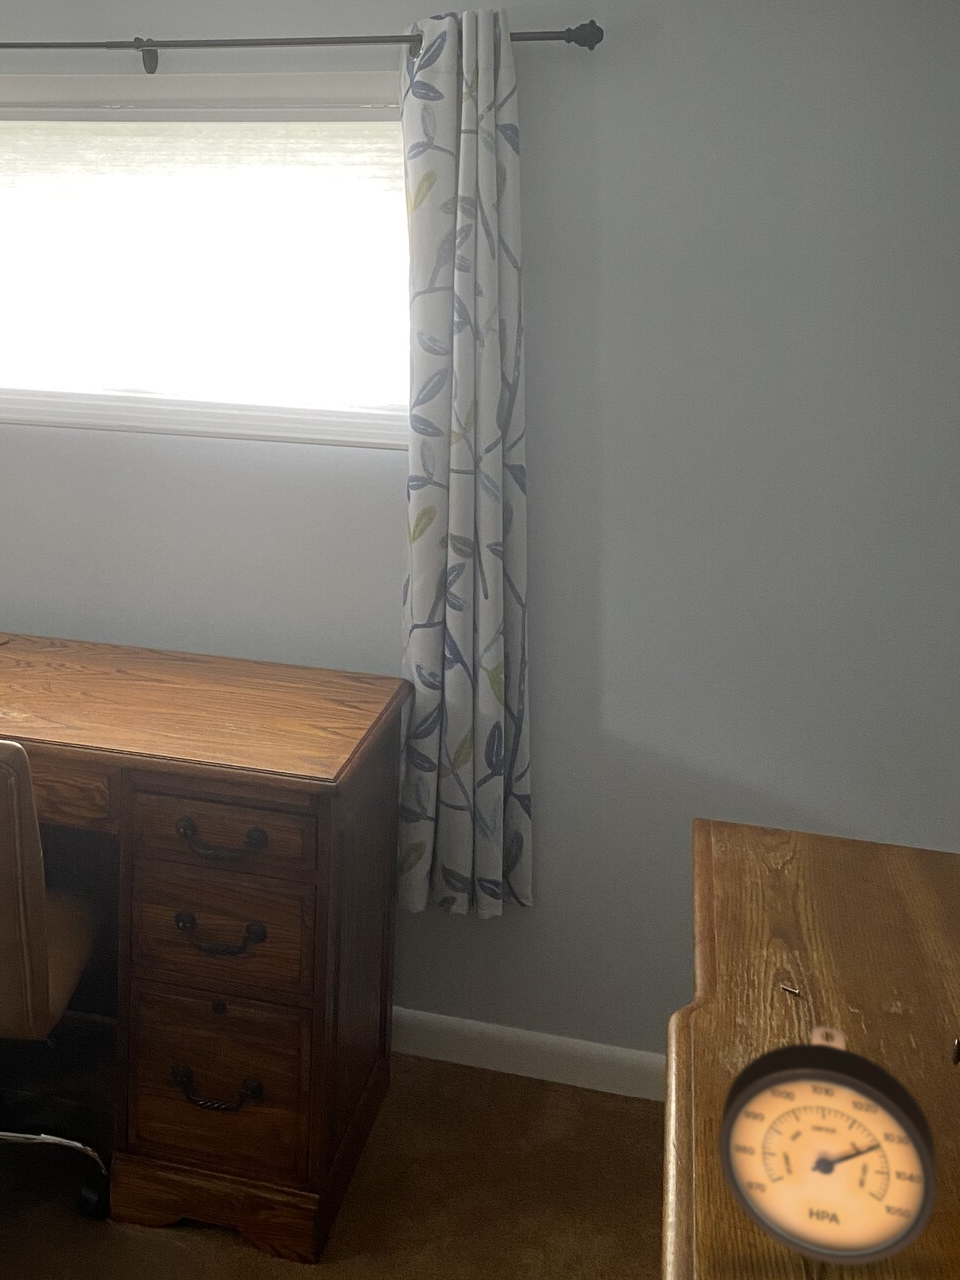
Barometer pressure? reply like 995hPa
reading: 1030hPa
